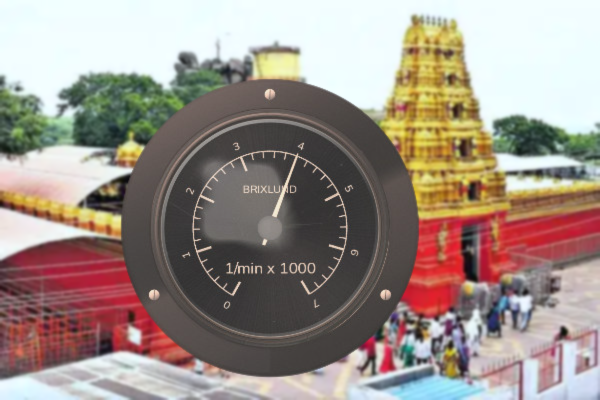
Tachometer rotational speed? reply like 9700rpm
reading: 4000rpm
